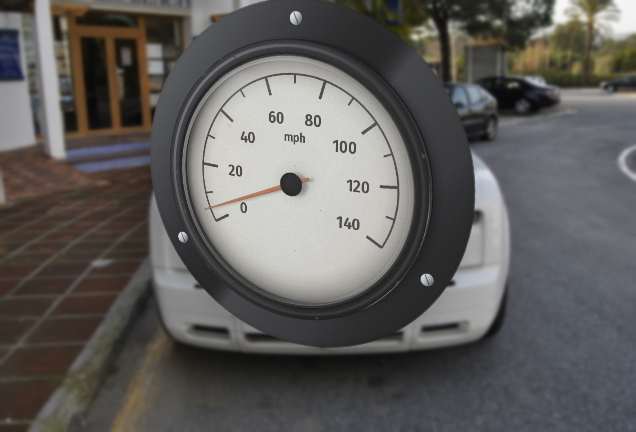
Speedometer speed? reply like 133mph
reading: 5mph
